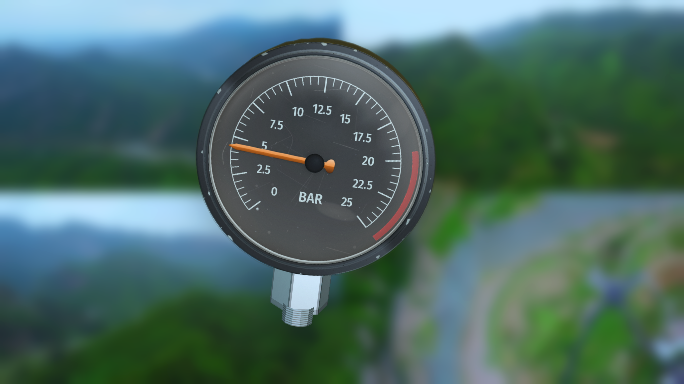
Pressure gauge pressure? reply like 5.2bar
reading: 4.5bar
